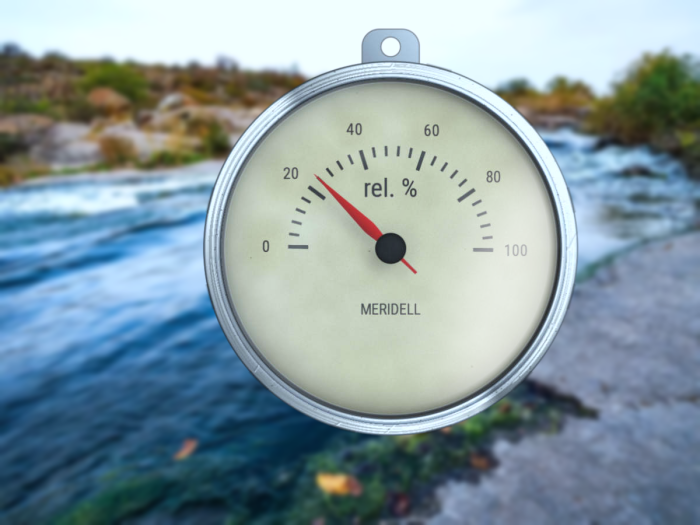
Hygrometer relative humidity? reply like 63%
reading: 24%
